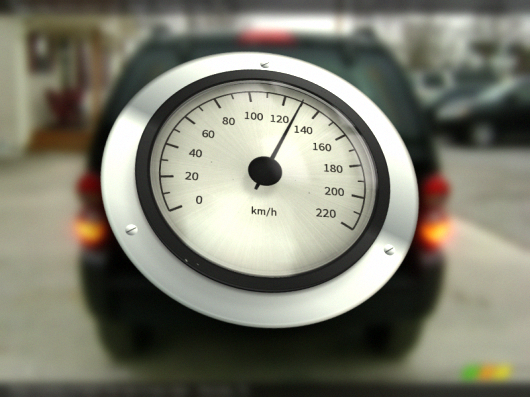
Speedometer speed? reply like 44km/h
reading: 130km/h
